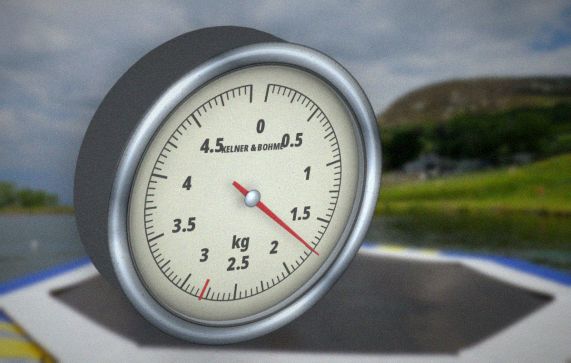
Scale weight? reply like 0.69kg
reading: 1.75kg
